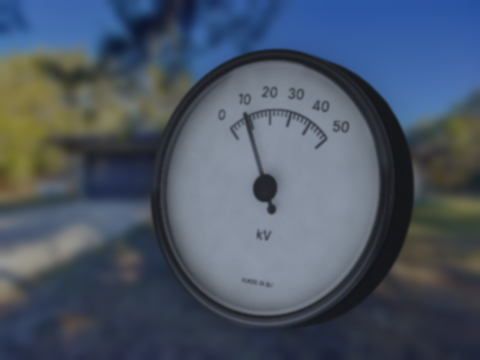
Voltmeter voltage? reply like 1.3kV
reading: 10kV
